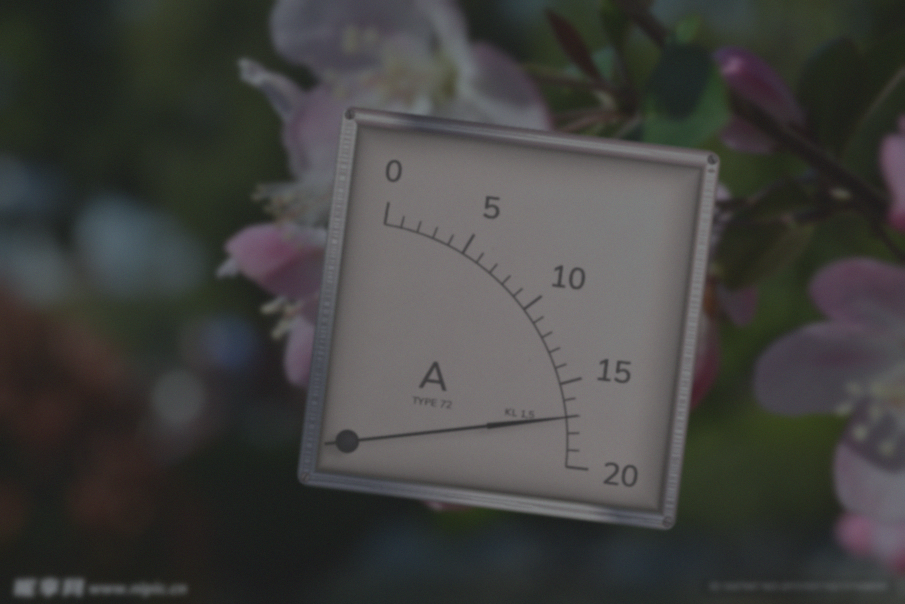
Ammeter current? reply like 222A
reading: 17A
